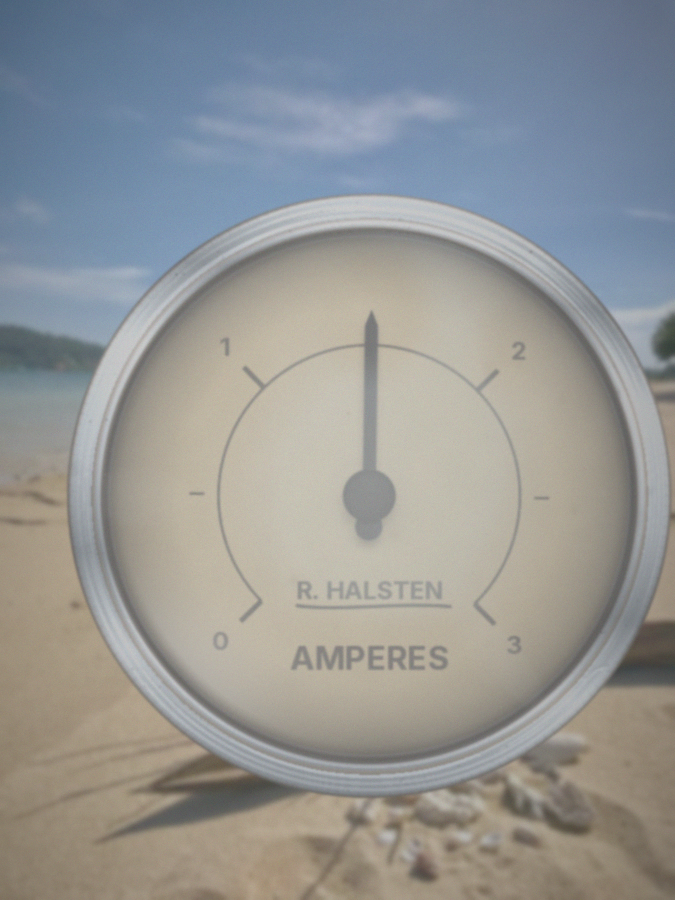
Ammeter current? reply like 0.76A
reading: 1.5A
